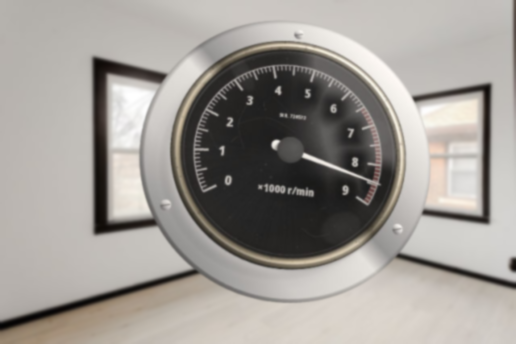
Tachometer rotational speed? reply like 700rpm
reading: 8500rpm
